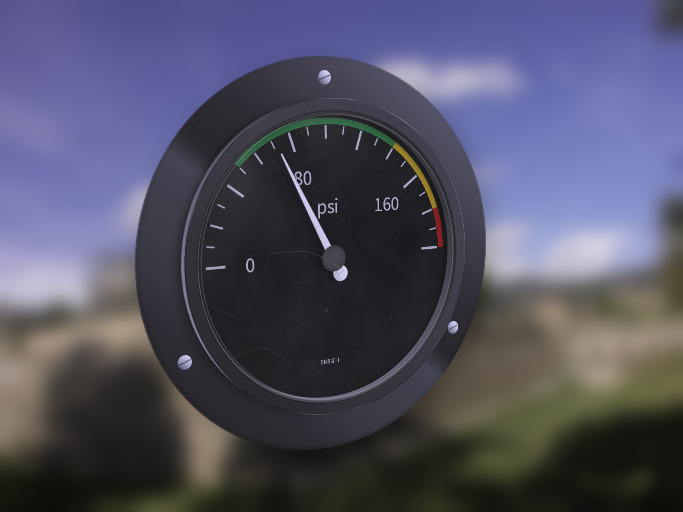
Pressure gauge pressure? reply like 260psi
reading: 70psi
